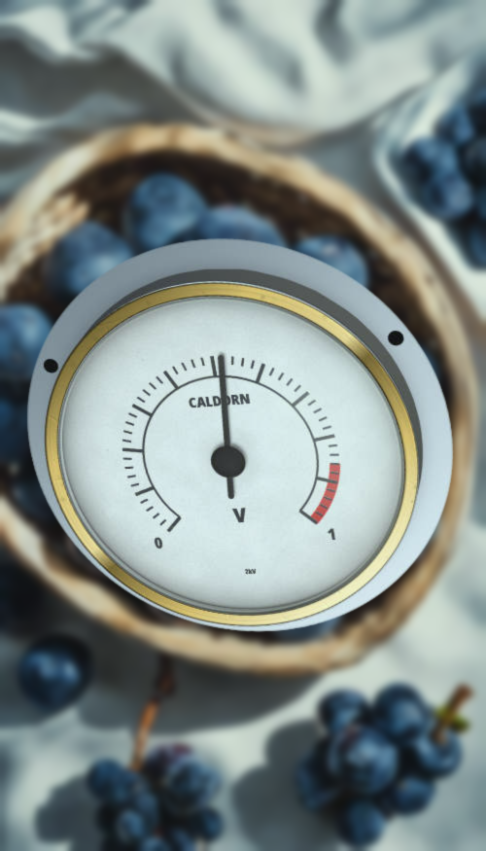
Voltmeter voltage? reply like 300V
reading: 0.52V
